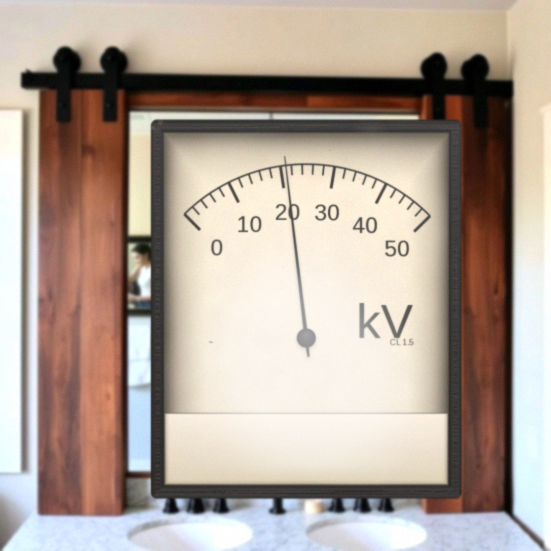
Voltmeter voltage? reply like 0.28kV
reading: 21kV
